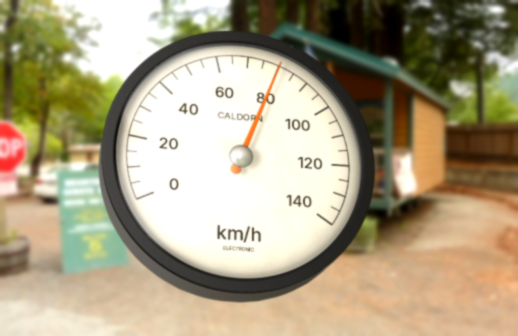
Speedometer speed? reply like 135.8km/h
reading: 80km/h
